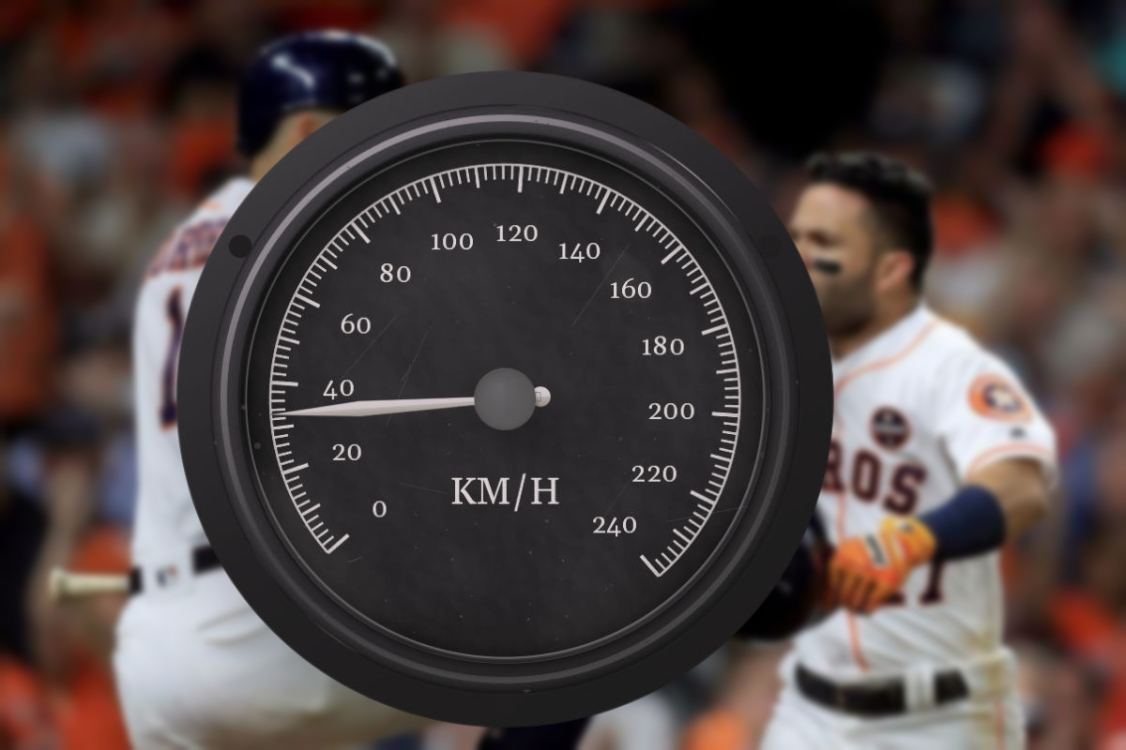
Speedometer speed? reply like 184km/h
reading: 33km/h
